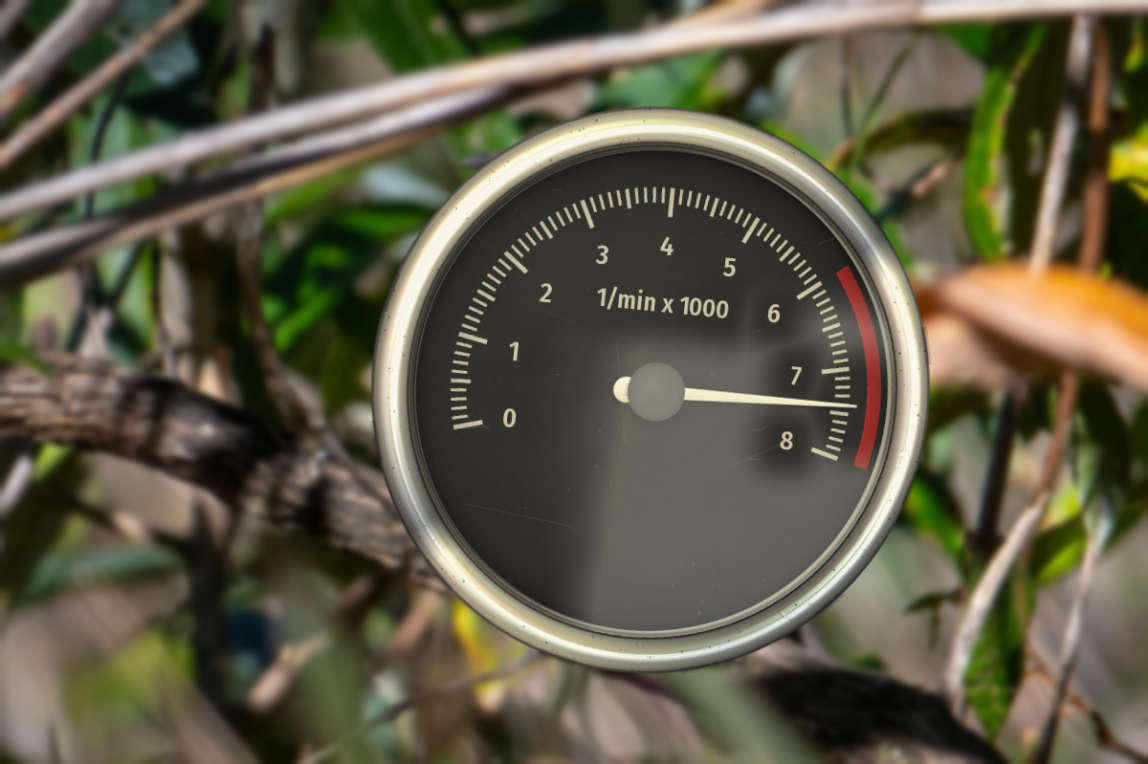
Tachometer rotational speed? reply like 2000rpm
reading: 7400rpm
